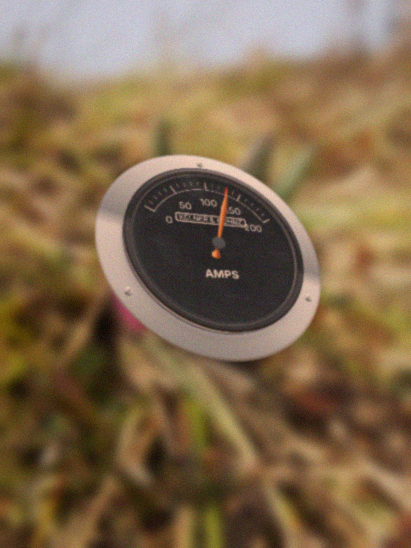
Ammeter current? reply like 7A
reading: 130A
